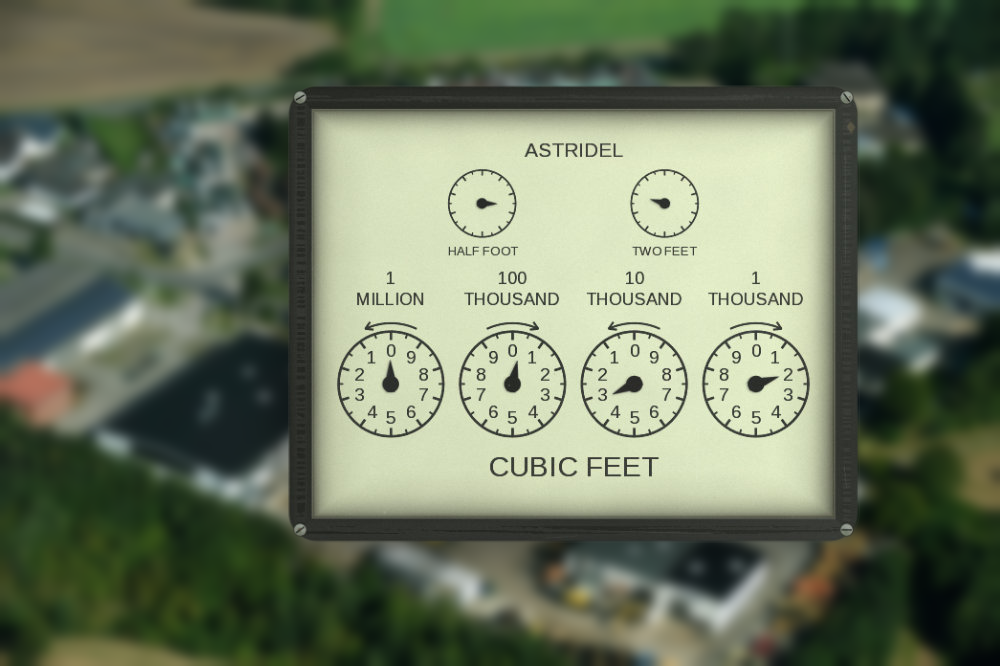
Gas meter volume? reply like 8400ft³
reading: 3200ft³
